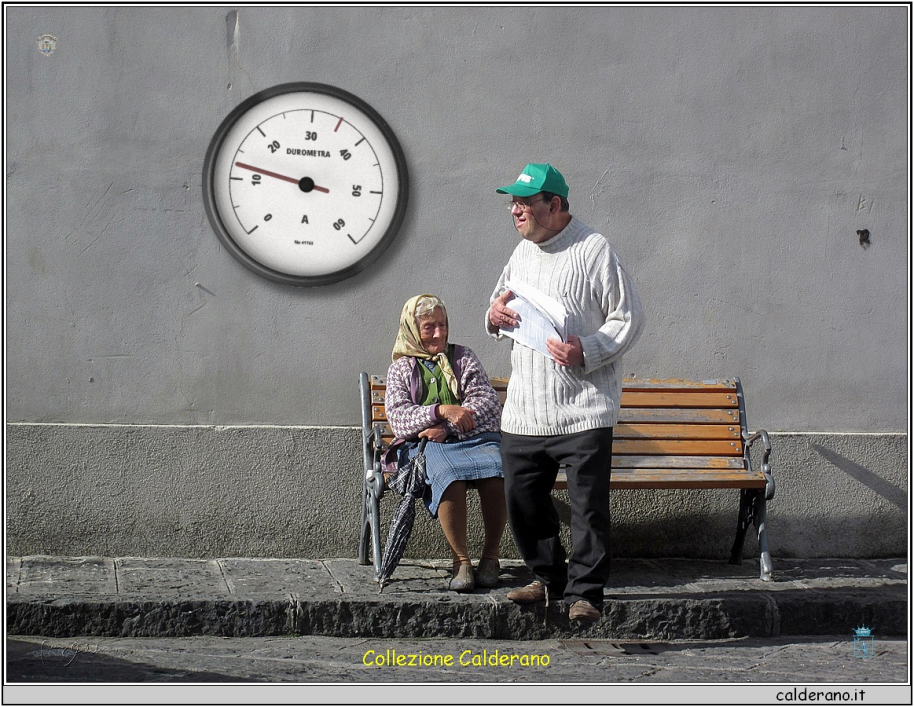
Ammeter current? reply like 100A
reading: 12.5A
